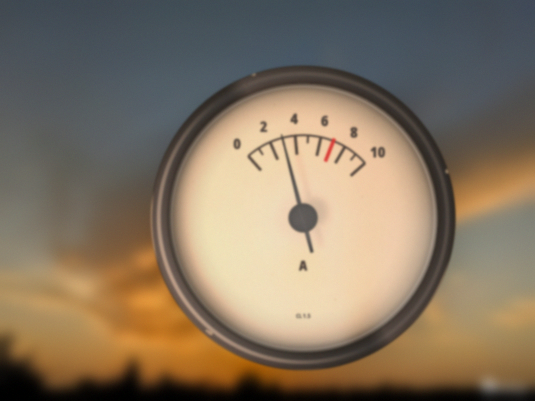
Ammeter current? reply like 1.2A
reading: 3A
